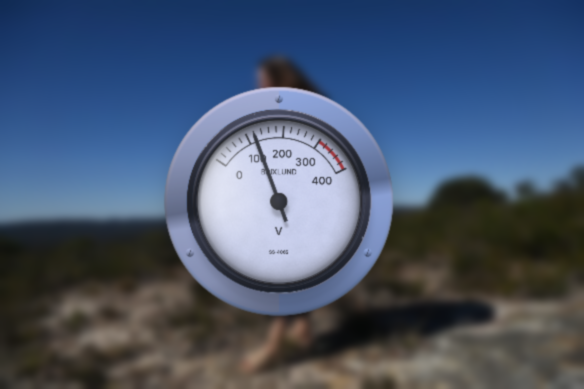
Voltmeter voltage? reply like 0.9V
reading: 120V
